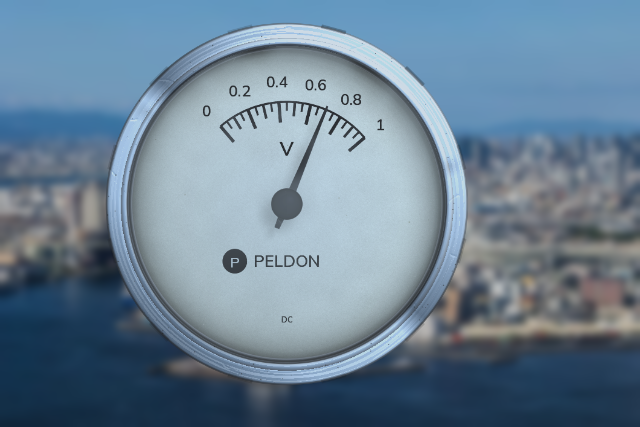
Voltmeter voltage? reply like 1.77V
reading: 0.7V
